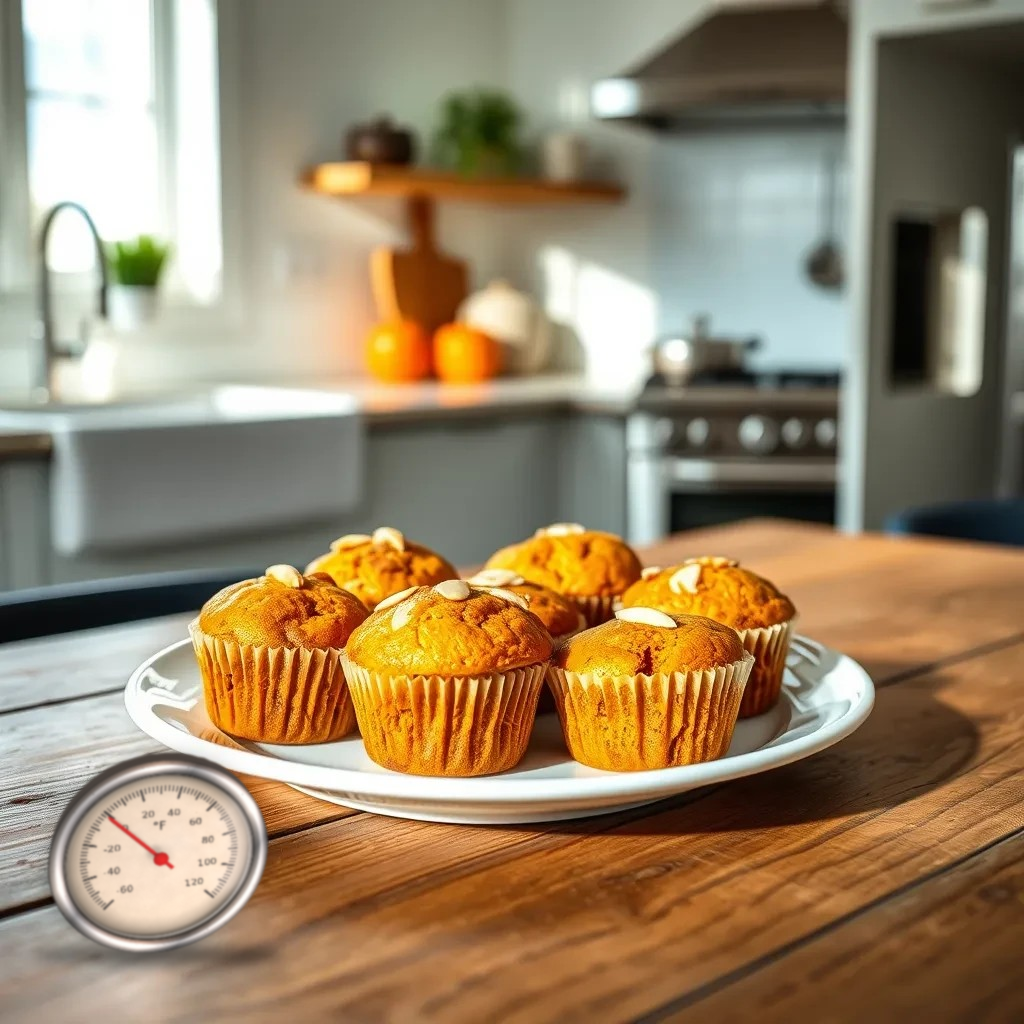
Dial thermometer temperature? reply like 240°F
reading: 0°F
